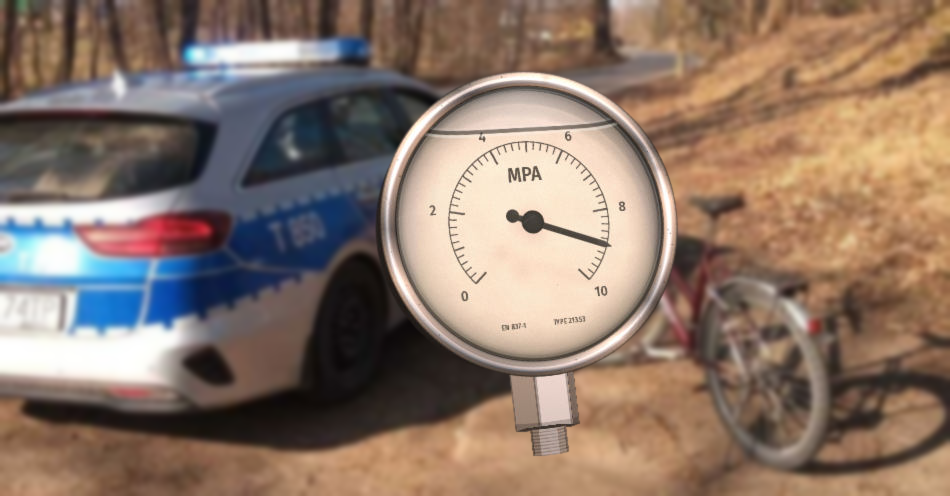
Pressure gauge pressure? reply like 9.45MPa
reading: 9MPa
